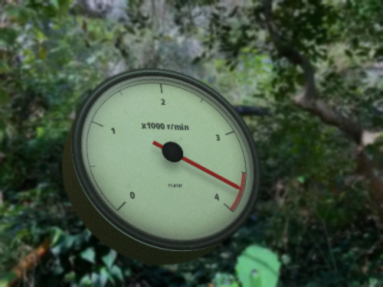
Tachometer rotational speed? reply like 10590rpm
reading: 3750rpm
